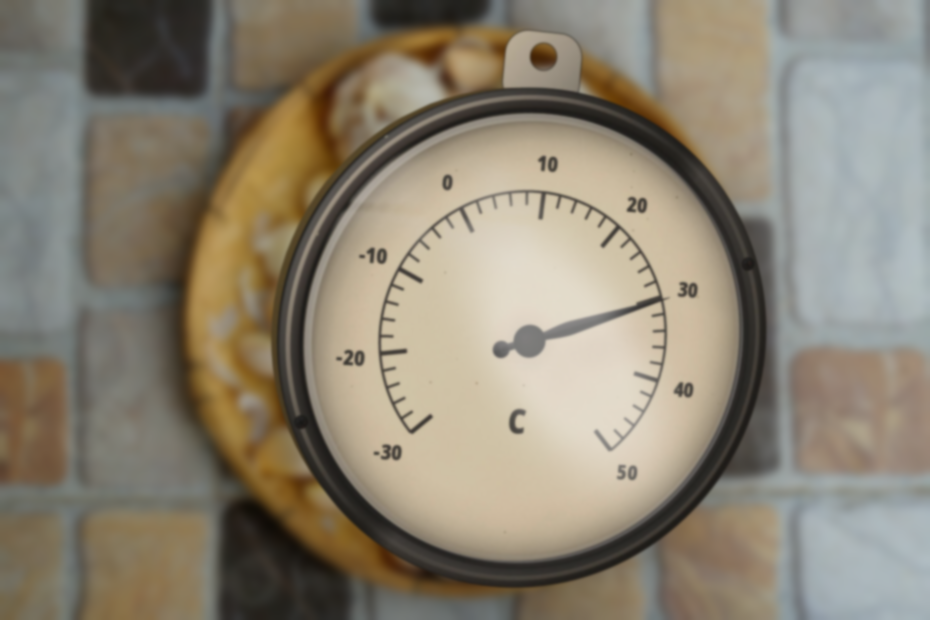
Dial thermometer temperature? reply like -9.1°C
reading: 30°C
